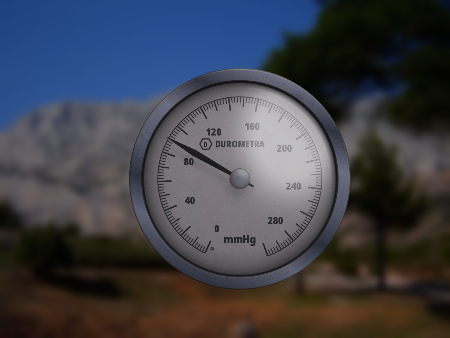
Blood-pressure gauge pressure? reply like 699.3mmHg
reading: 90mmHg
